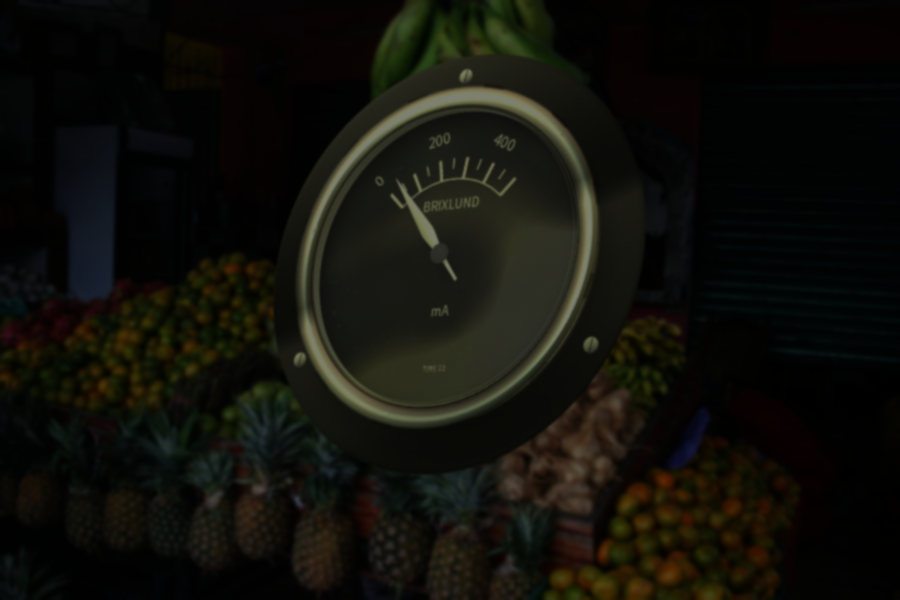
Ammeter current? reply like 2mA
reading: 50mA
